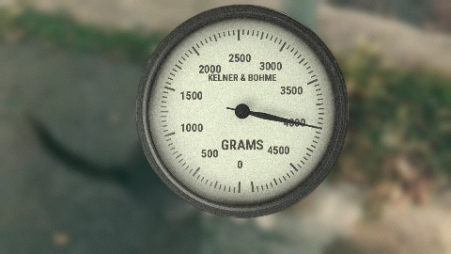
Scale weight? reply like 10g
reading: 4000g
